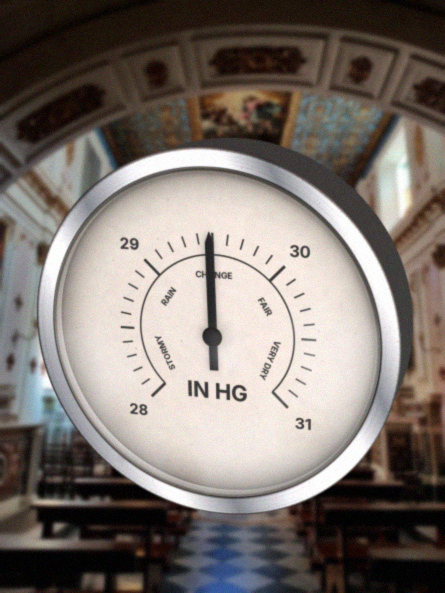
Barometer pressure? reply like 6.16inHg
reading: 29.5inHg
